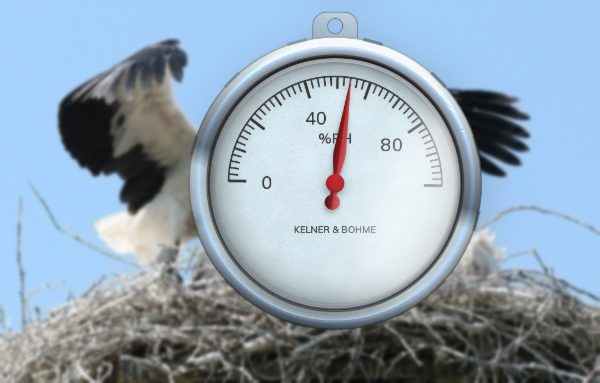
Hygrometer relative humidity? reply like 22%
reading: 54%
